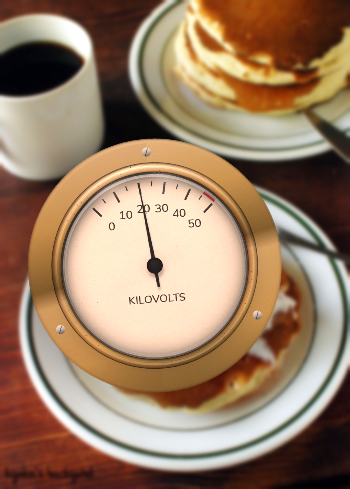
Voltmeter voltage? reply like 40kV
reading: 20kV
